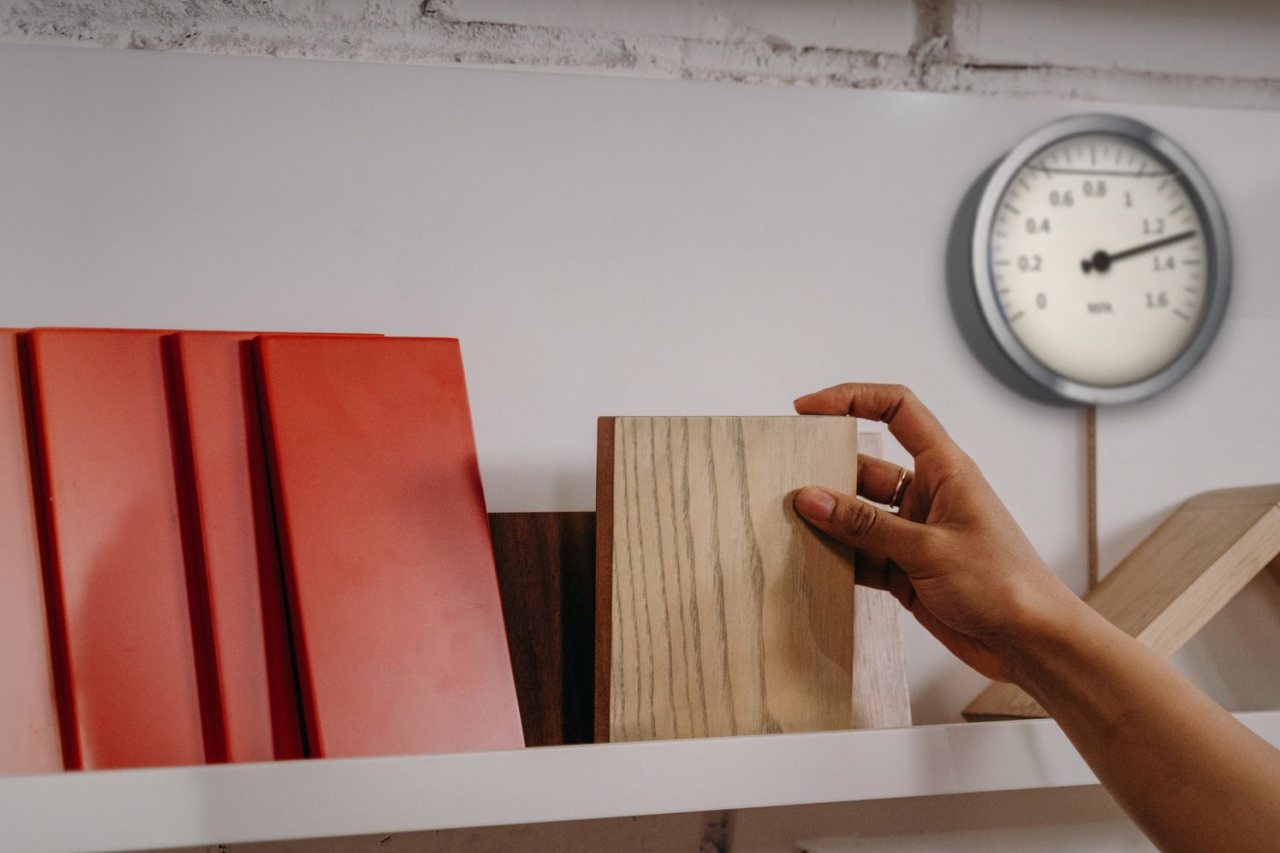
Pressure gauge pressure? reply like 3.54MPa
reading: 1.3MPa
